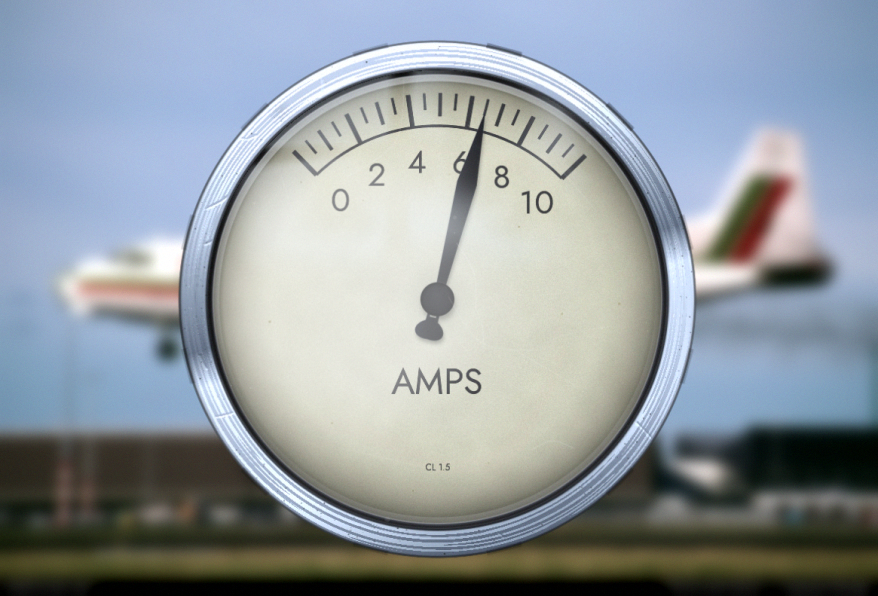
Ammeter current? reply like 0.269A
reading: 6.5A
